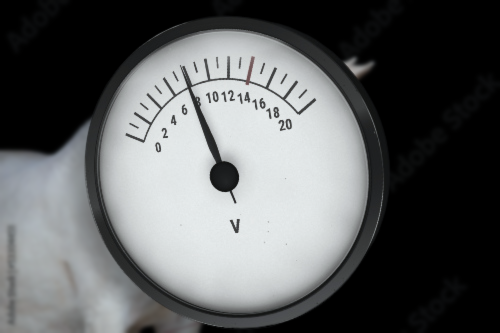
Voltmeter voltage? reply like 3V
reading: 8V
